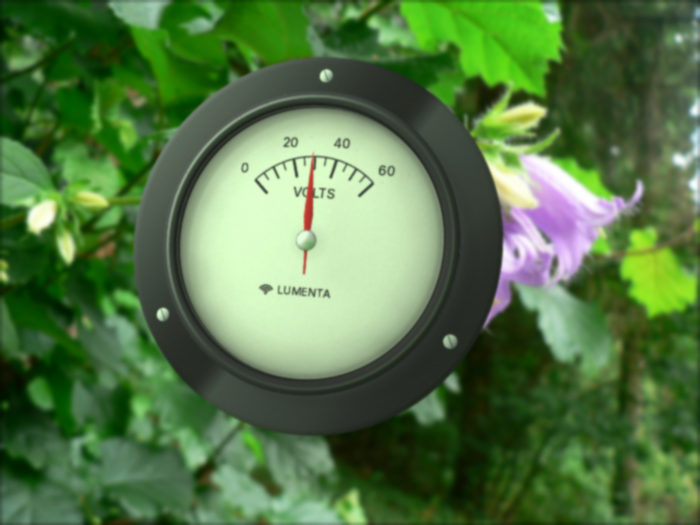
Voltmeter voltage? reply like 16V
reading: 30V
